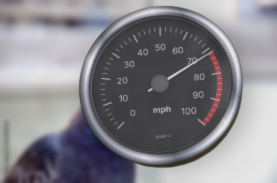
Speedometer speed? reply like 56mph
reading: 72mph
